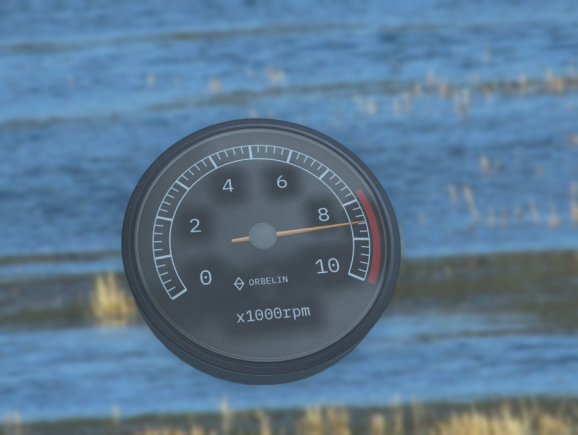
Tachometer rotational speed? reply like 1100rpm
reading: 8600rpm
